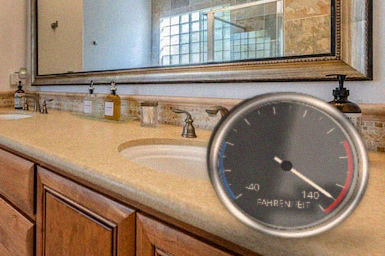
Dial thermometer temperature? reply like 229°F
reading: 130°F
